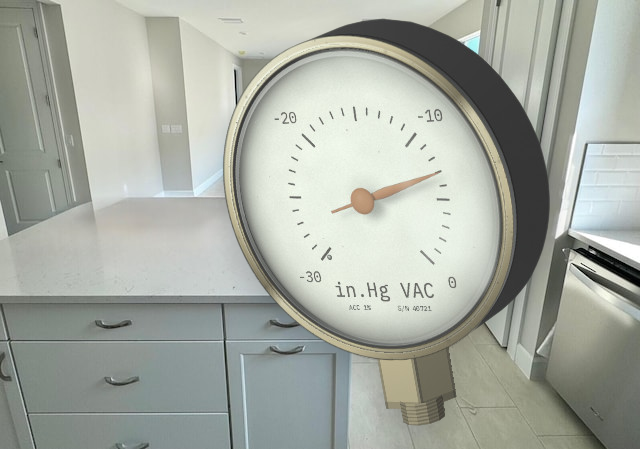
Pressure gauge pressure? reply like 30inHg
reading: -7inHg
